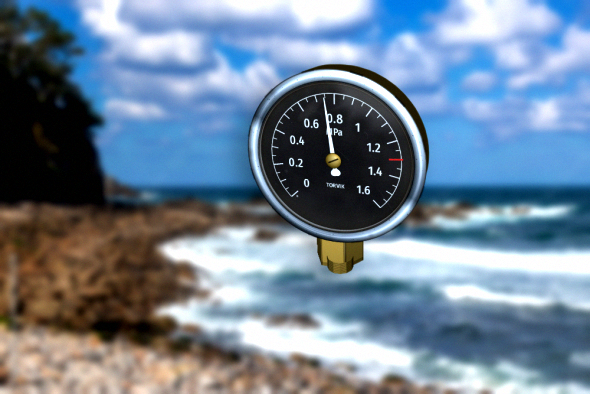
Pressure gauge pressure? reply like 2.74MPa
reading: 0.75MPa
